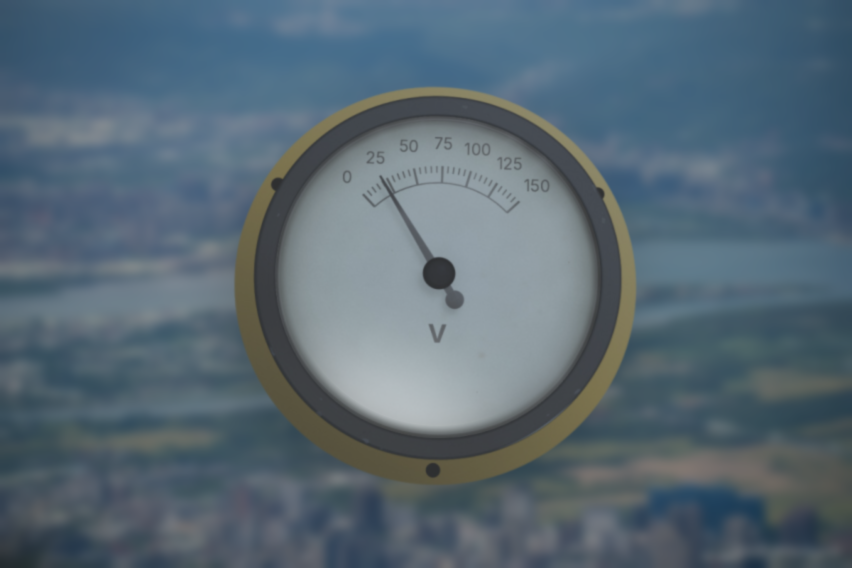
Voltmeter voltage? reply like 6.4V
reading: 20V
